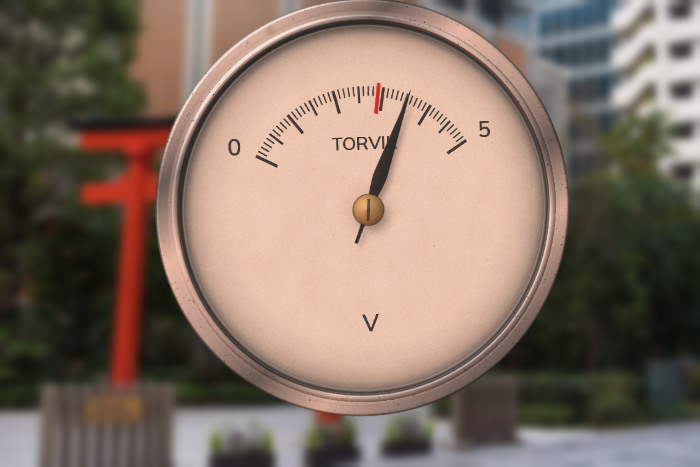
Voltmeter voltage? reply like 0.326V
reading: 3.5V
